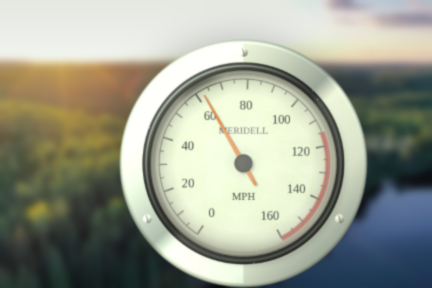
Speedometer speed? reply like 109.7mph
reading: 62.5mph
